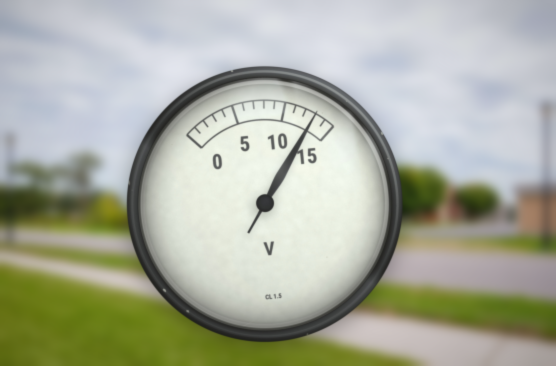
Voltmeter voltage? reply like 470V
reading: 13V
